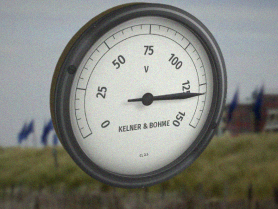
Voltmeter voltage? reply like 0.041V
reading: 130V
